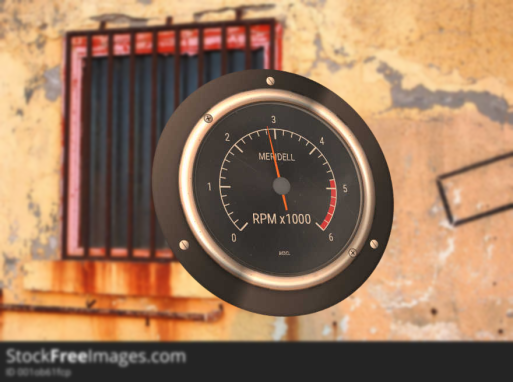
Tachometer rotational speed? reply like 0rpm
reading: 2800rpm
